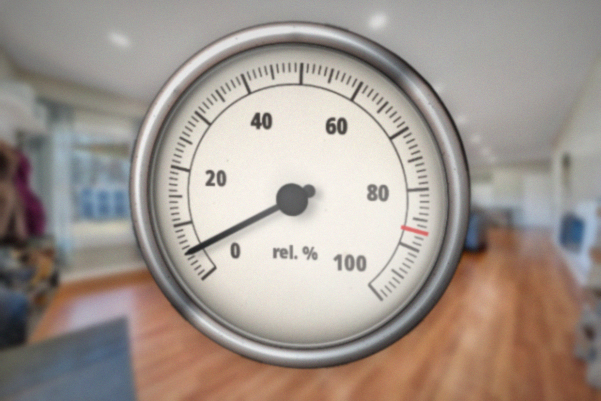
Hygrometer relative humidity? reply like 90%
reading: 5%
